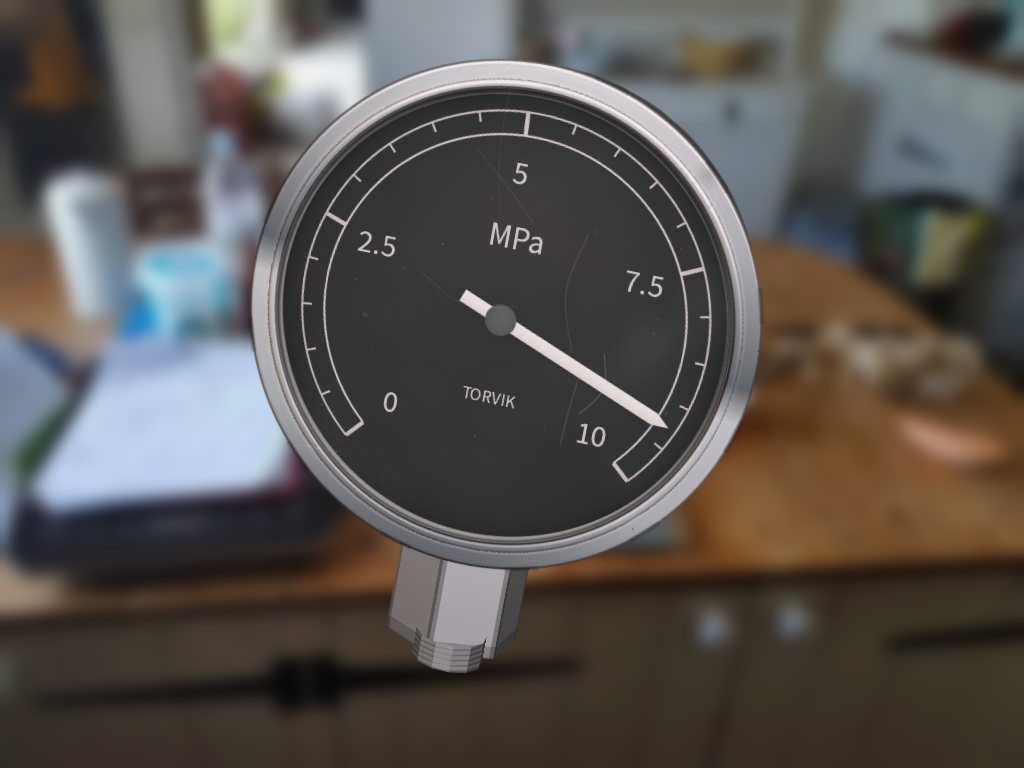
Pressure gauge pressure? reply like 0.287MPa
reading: 9.25MPa
